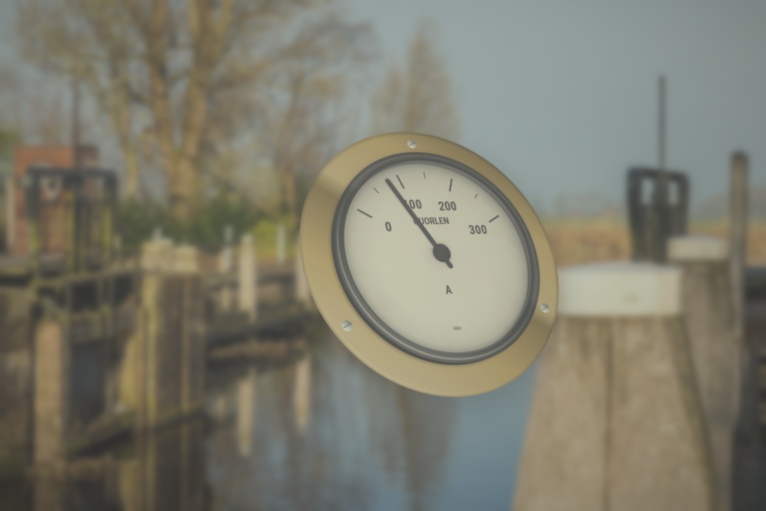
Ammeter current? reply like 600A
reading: 75A
